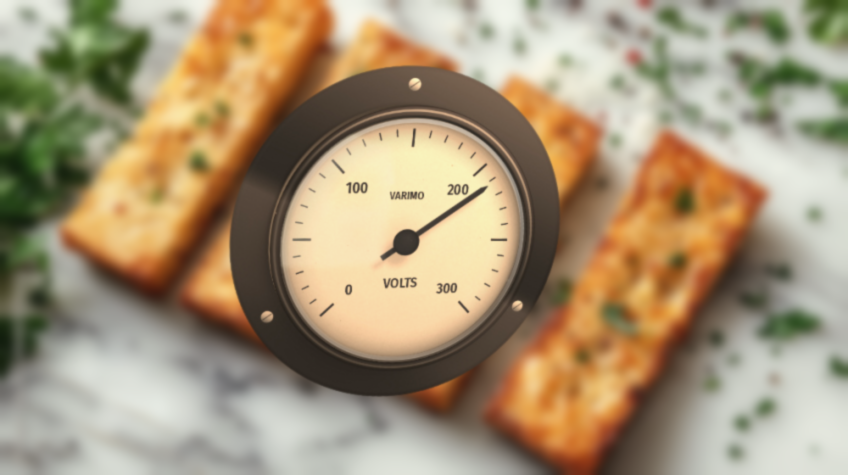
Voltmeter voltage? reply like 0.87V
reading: 210V
